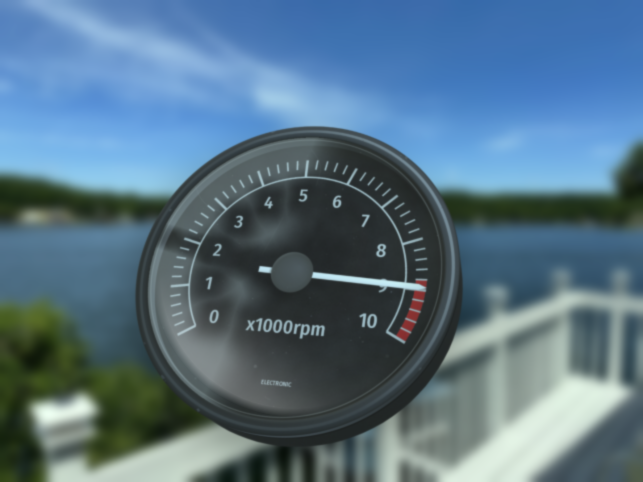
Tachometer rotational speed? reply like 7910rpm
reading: 9000rpm
